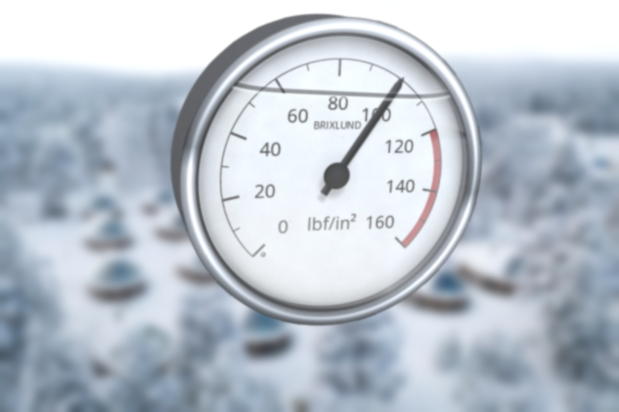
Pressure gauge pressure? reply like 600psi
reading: 100psi
